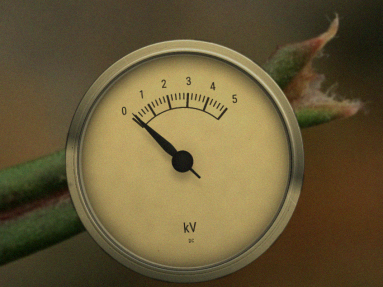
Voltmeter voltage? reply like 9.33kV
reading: 0.2kV
